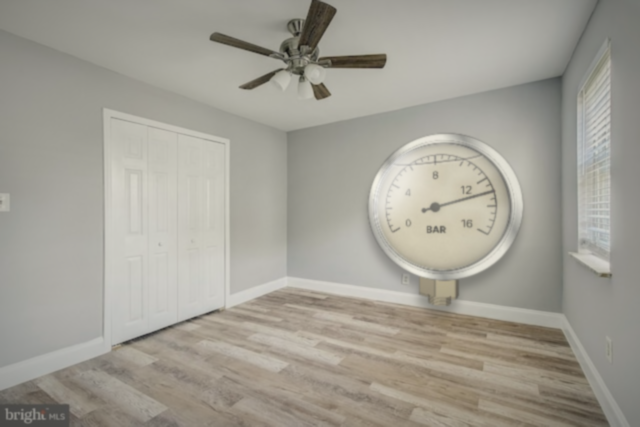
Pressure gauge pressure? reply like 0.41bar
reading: 13bar
